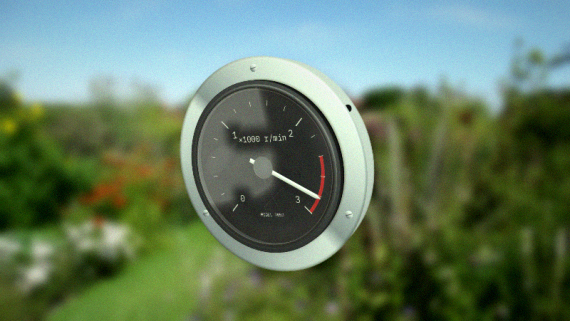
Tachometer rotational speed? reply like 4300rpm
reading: 2800rpm
